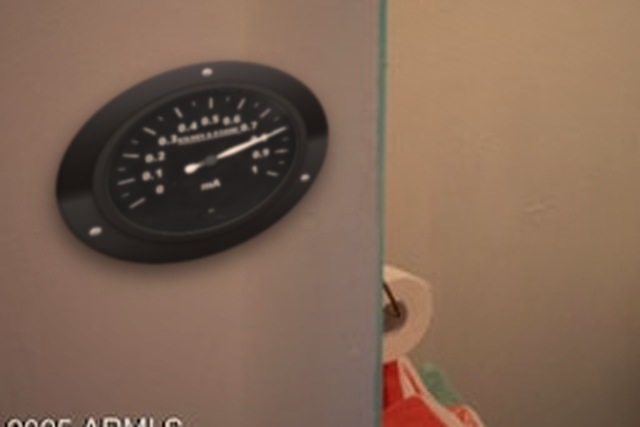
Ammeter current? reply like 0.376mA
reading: 0.8mA
